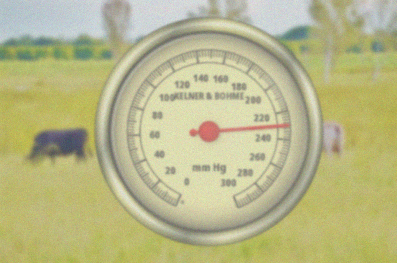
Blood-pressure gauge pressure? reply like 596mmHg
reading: 230mmHg
